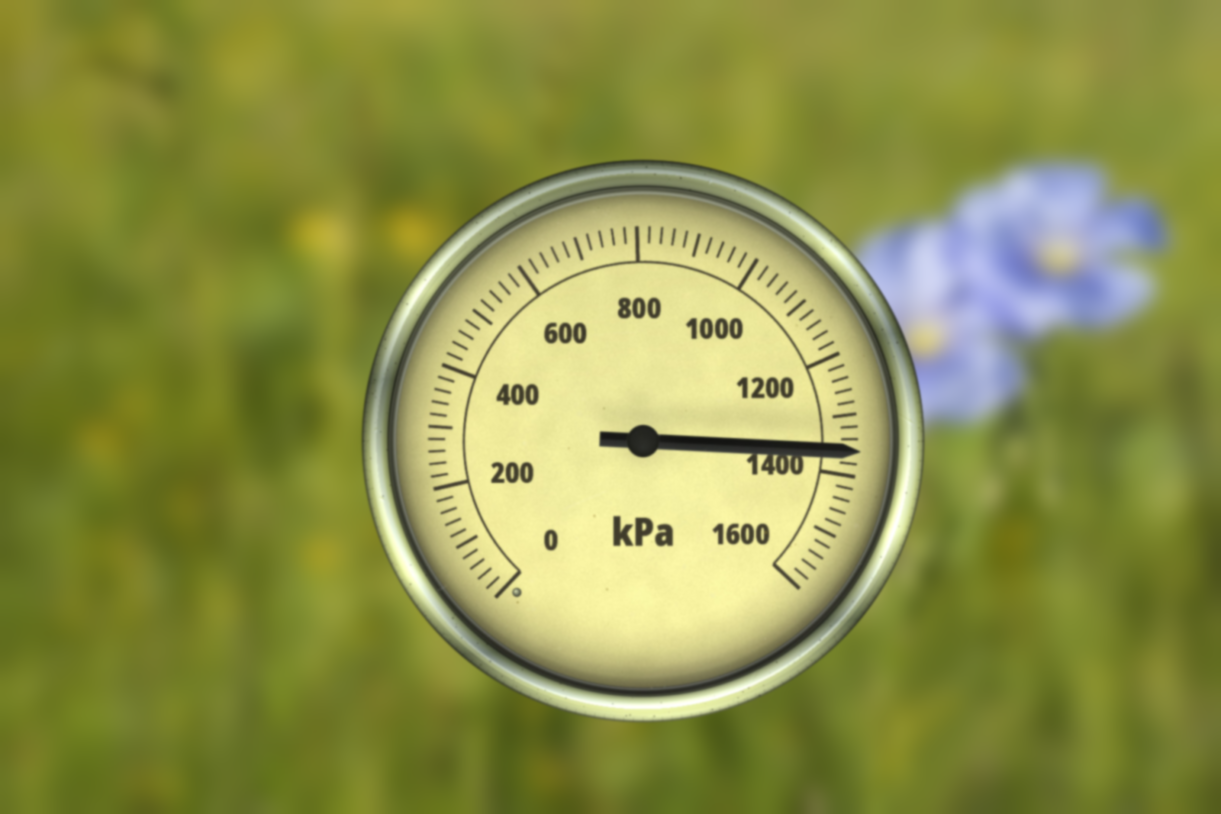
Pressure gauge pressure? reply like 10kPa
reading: 1360kPa
